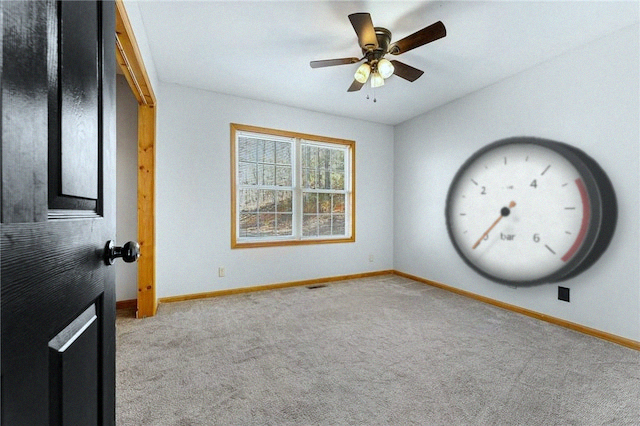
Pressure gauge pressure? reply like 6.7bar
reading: 0bar
